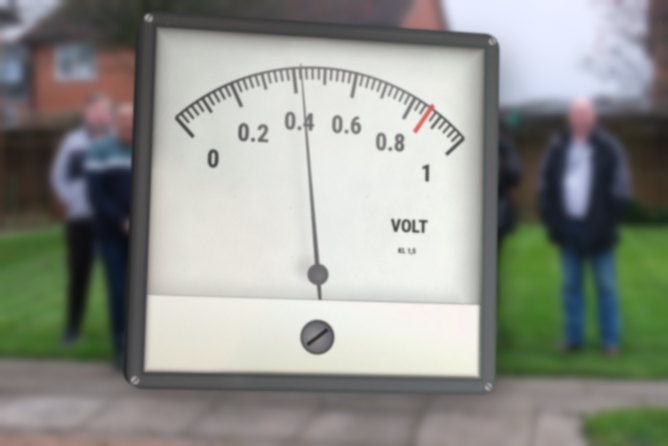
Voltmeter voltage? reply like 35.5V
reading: 0.42V
